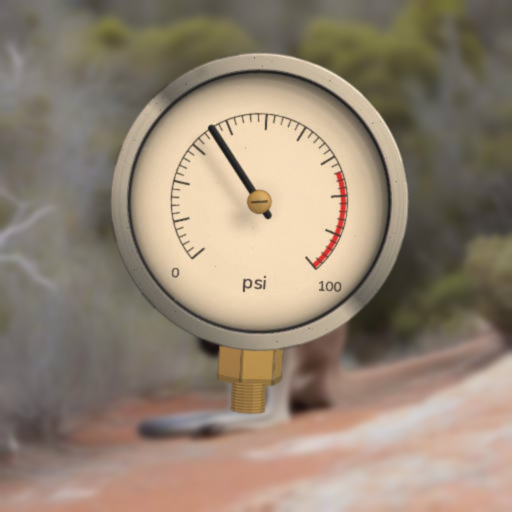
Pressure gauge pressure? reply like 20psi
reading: 36psi
